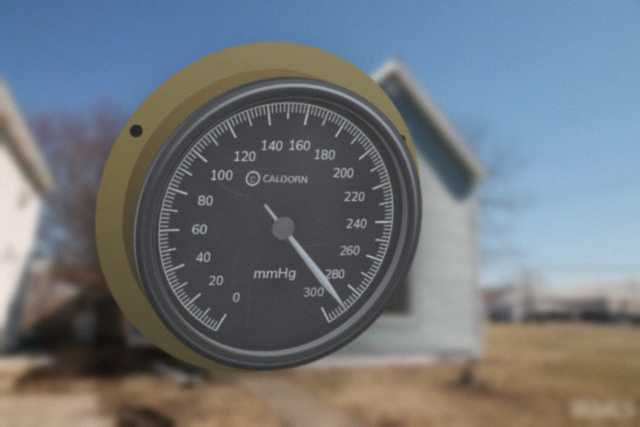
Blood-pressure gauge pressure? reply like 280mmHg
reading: 290mmHg
